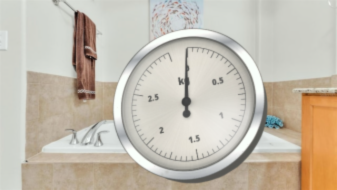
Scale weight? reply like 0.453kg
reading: 0kg
